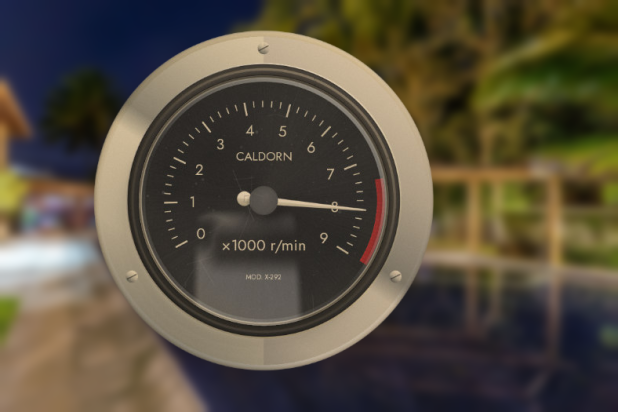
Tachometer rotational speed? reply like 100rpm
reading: 8000rpm
